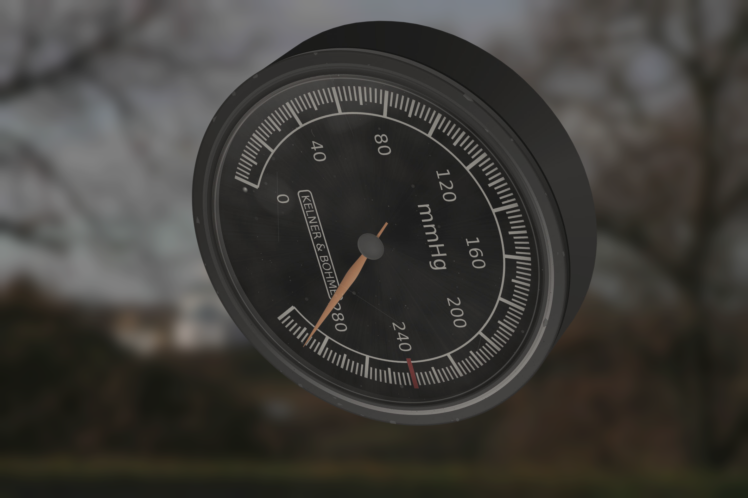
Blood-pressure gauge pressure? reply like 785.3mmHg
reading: 286mmHg
